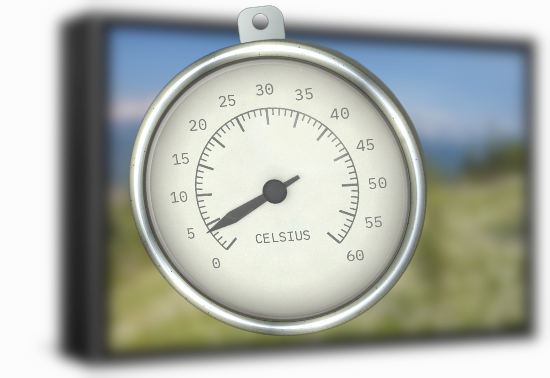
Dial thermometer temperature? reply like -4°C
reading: 4°C
